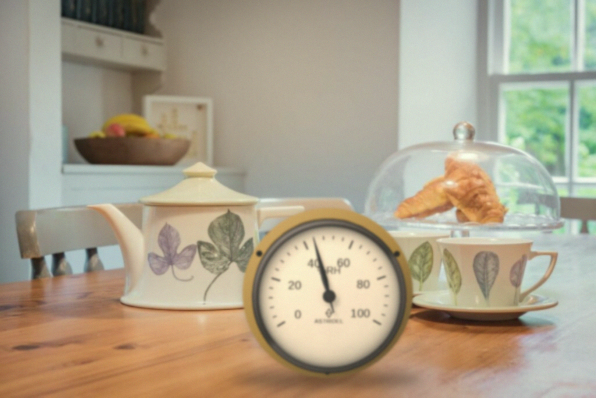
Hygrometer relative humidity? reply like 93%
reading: 44%
